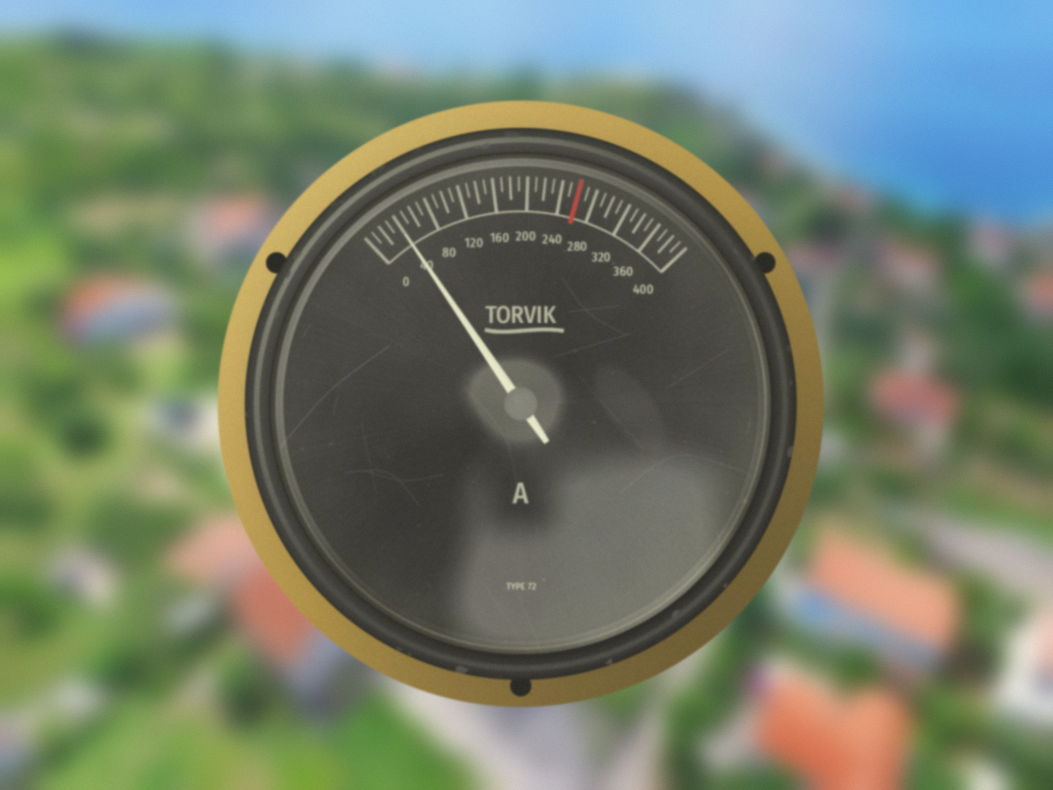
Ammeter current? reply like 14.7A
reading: 40A
